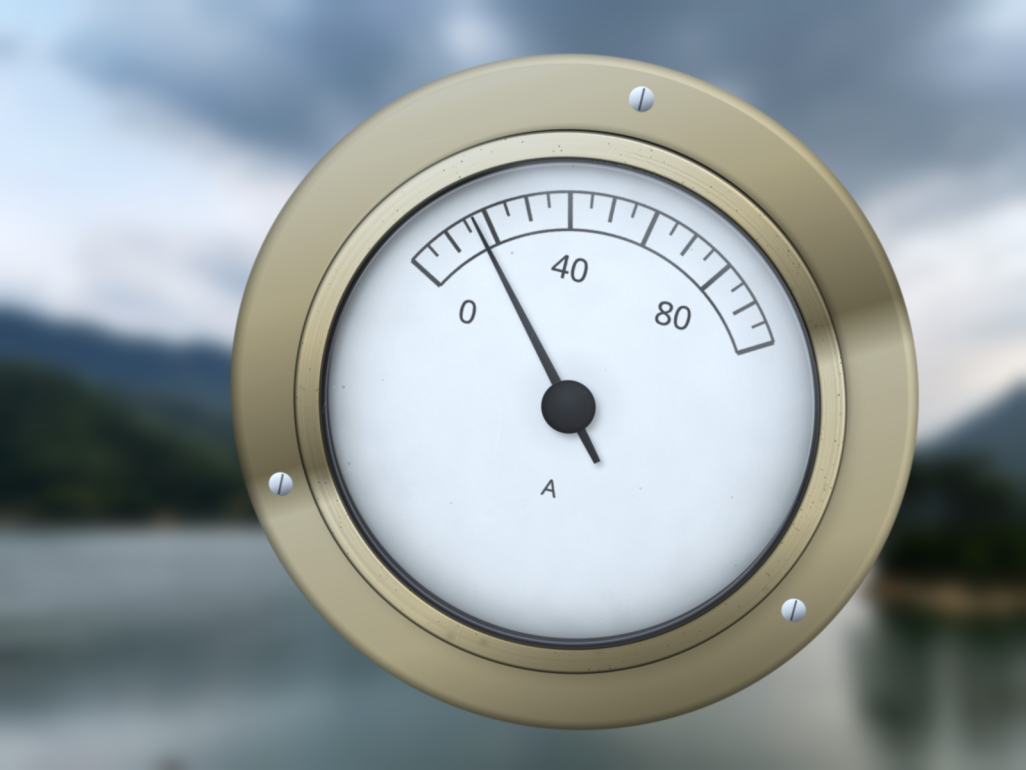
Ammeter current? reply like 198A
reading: 17.5A
